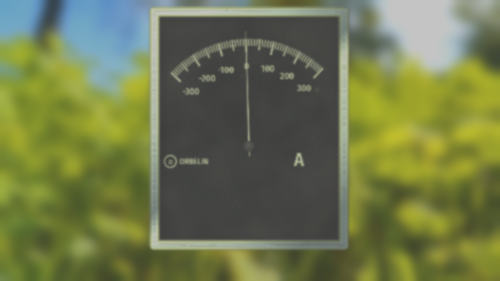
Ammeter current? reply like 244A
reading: 0A
